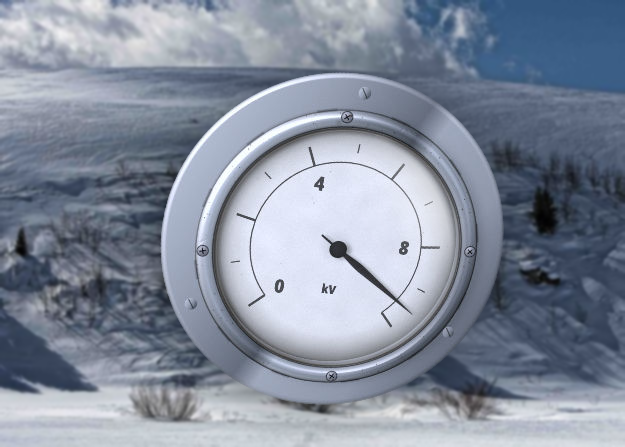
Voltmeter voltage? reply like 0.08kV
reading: 9.5kV
